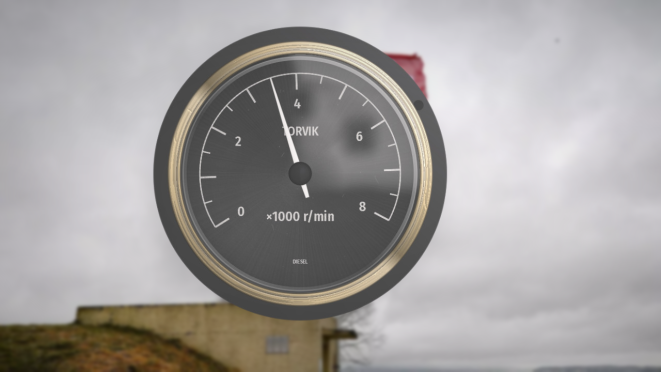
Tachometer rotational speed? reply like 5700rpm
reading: 3500rpm
